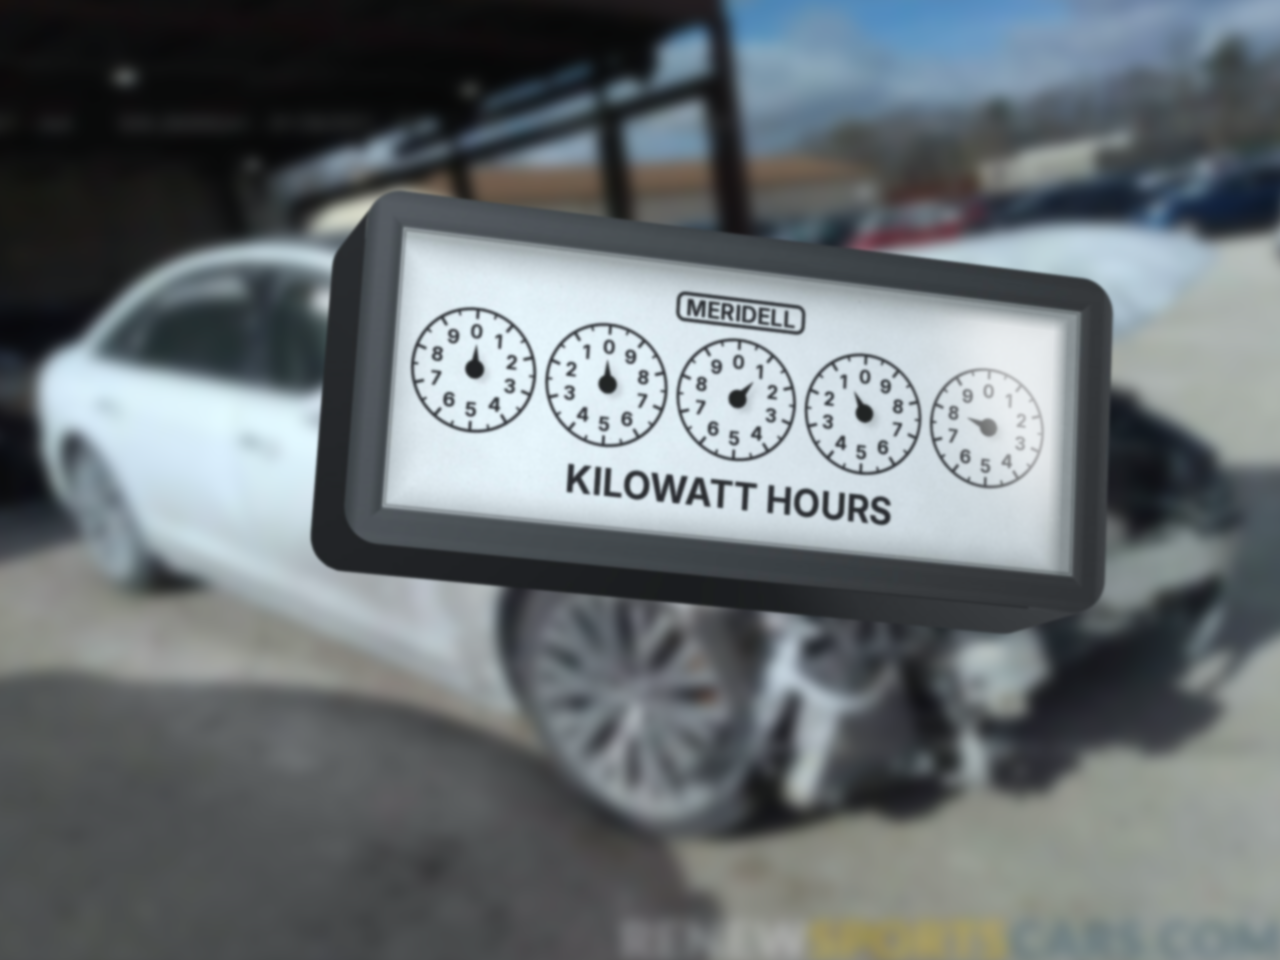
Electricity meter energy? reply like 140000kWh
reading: 108kWh
